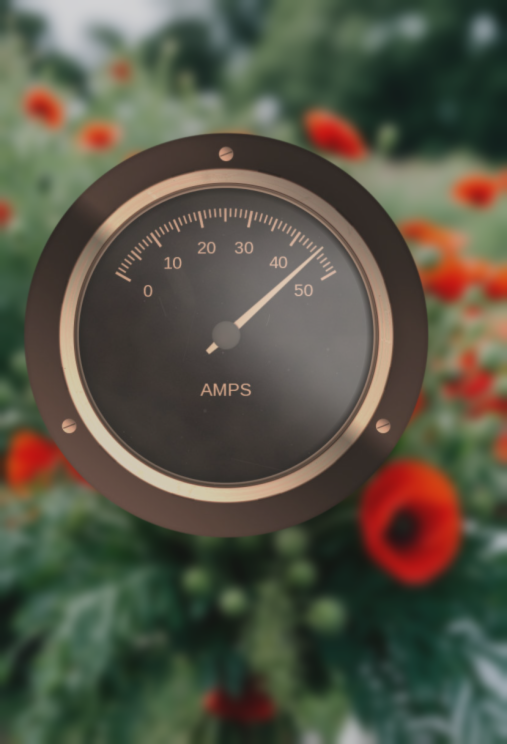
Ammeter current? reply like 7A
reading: 45A
